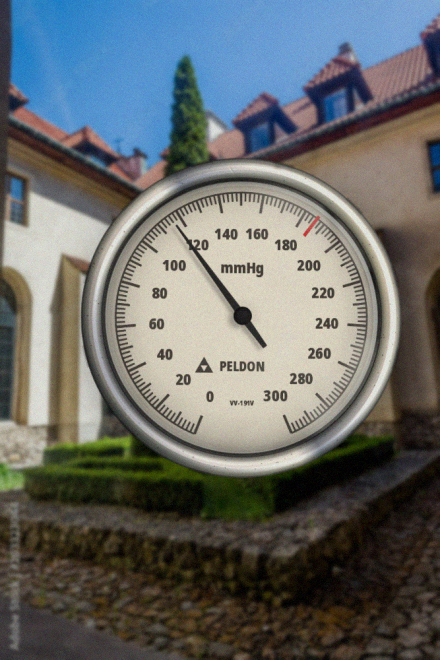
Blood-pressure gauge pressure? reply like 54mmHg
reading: 116mmHg
